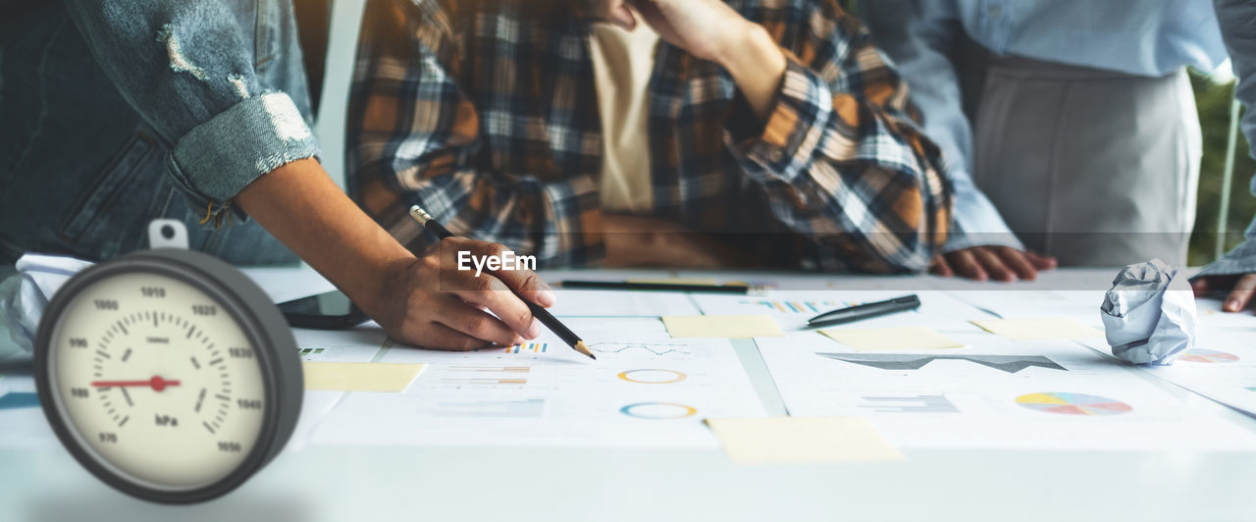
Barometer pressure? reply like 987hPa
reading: 982hPa
